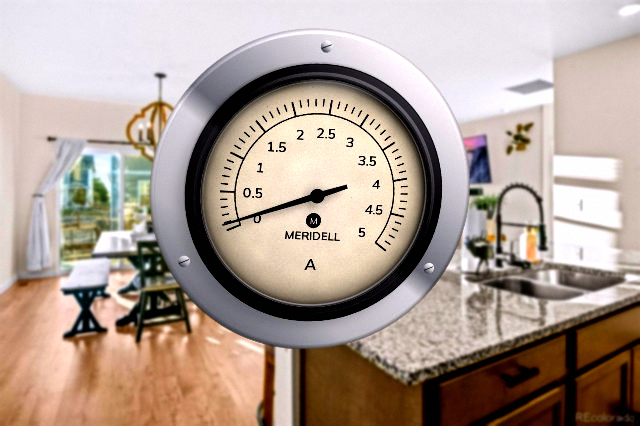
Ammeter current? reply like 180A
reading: 0.1A
